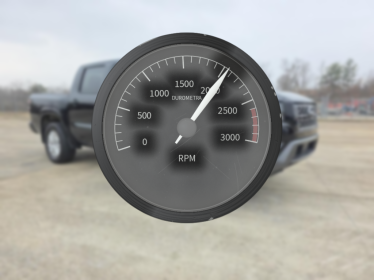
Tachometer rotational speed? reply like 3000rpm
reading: 2050rpm
